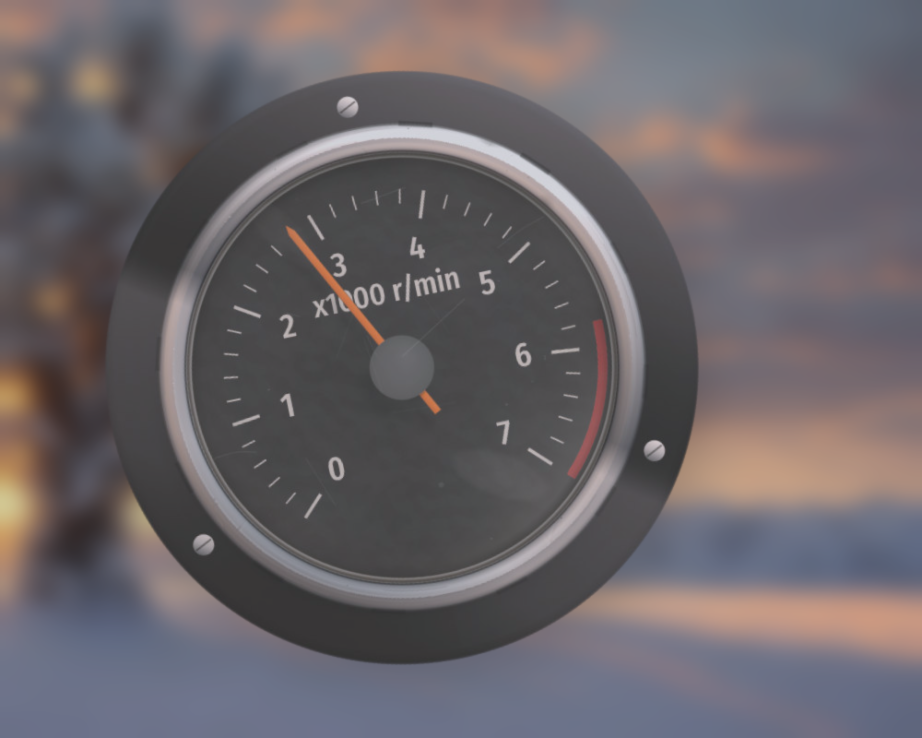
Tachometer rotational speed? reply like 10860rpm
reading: 2800rpm
